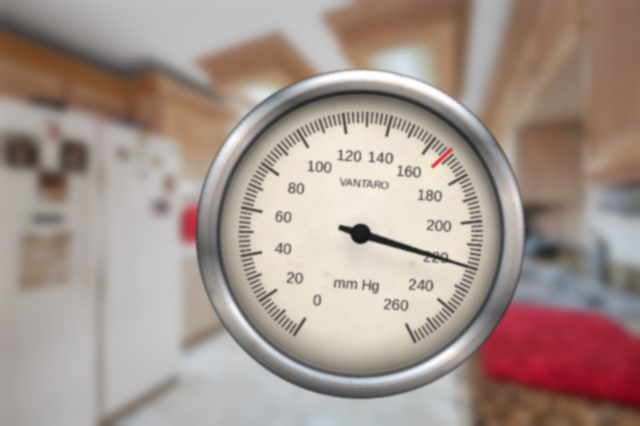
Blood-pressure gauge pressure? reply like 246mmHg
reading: 220mmHg
